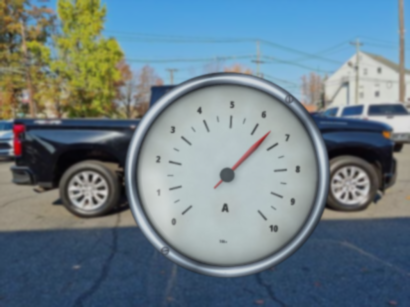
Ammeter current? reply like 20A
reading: 6.5A
